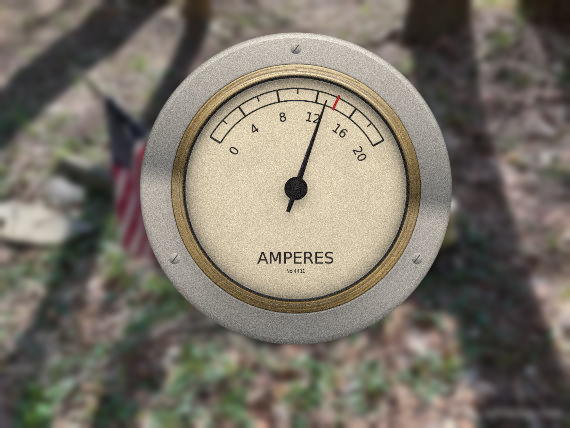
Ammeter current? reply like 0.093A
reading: 13A
